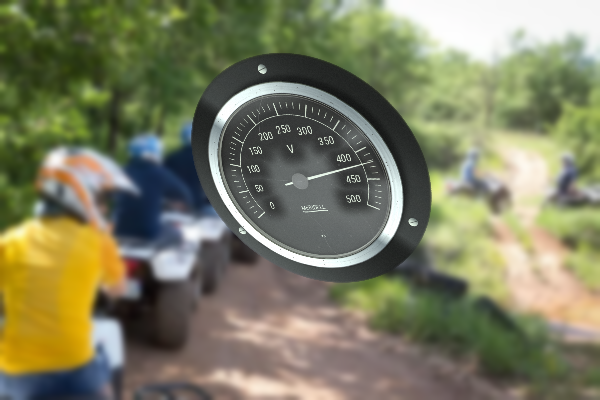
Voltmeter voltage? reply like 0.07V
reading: 420V
